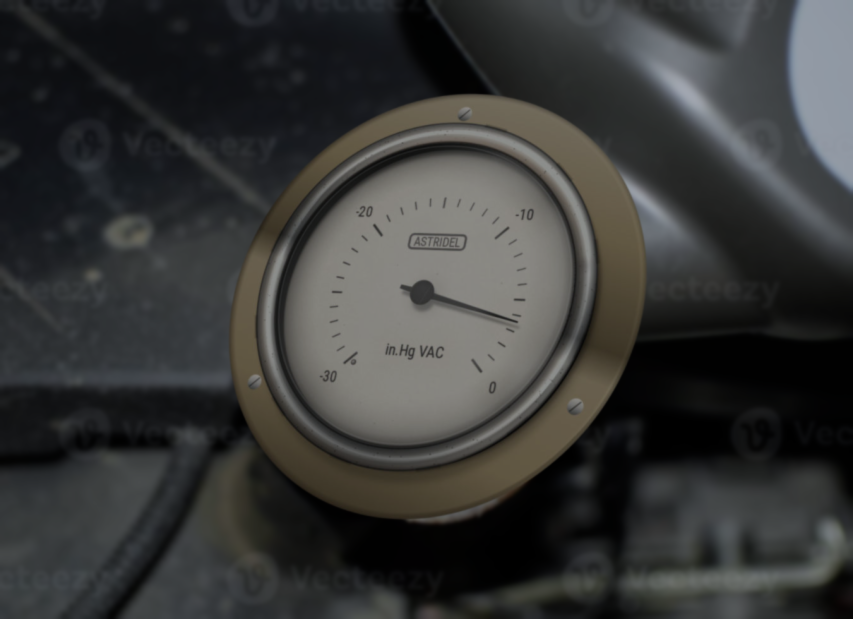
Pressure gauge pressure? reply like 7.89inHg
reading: -3.5inHg
